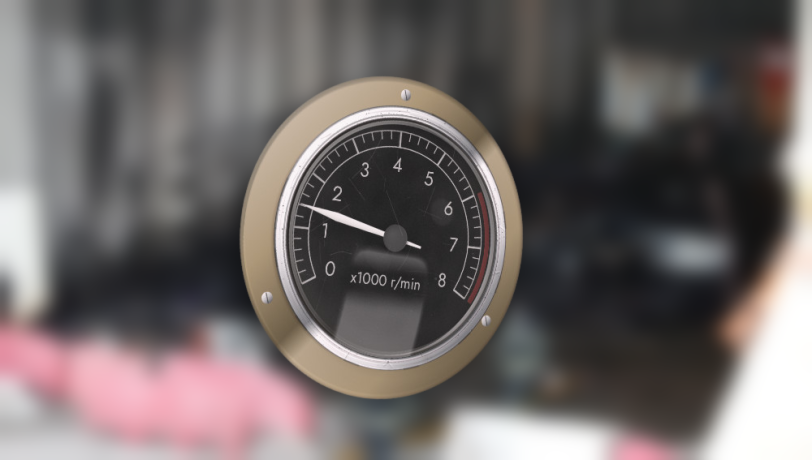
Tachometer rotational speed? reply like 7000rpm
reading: 1400rpm
